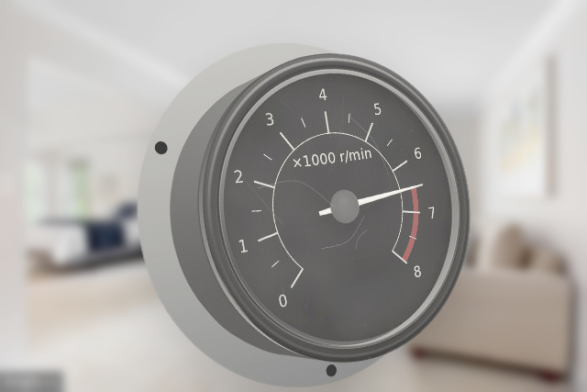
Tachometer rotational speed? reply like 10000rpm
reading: 6500rpm
